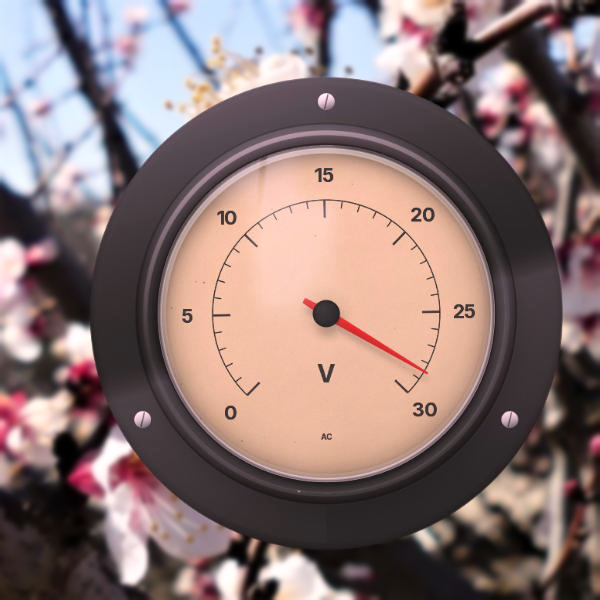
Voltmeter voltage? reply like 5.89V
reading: 28.5V
